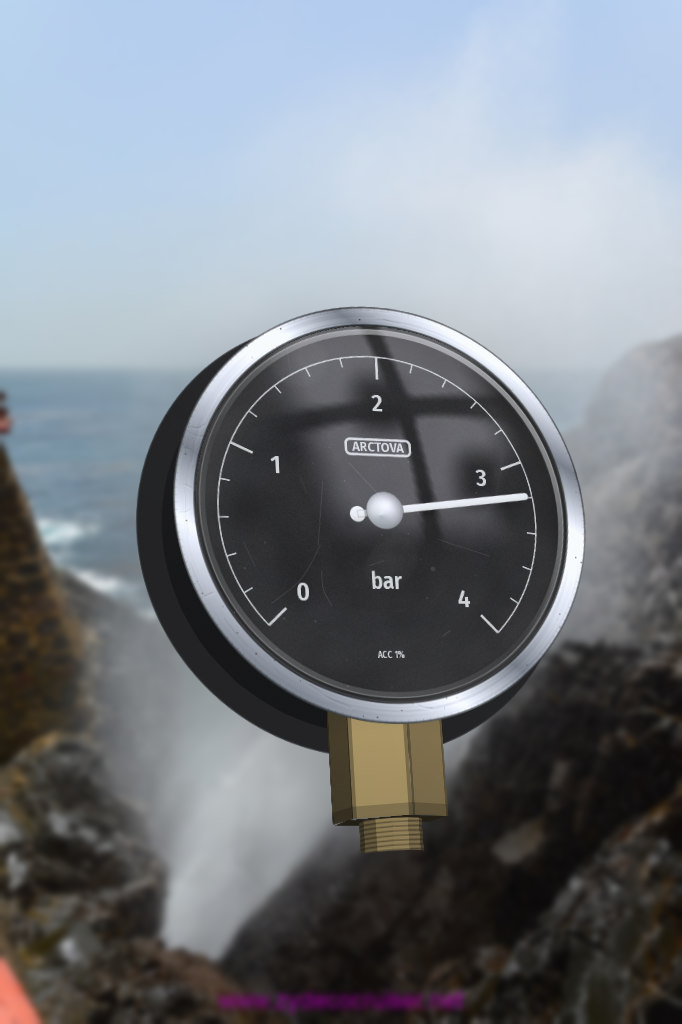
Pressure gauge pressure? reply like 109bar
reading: 3.2bar
